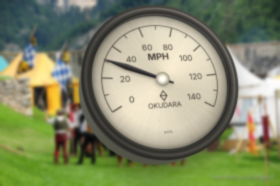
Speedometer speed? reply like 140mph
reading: 30mph
